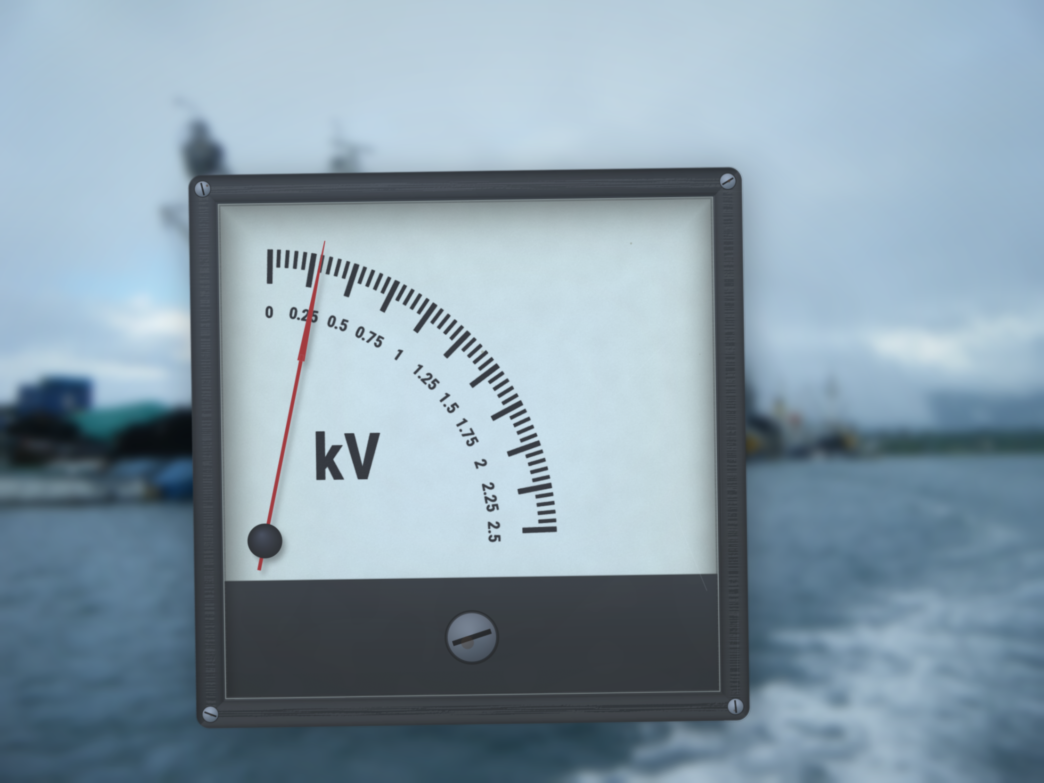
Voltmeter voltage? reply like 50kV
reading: 0.3kV
